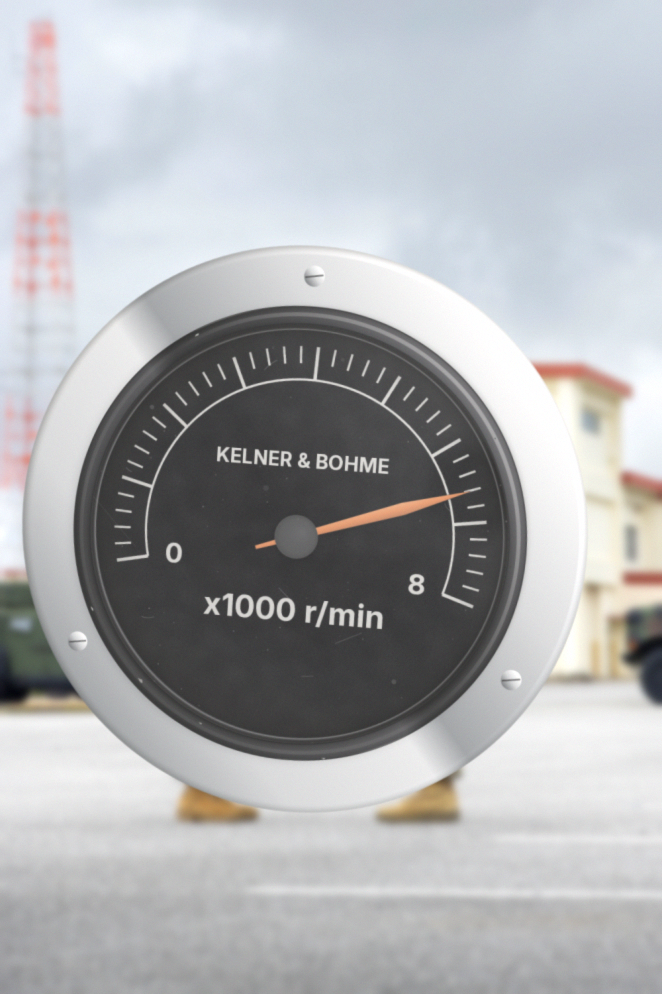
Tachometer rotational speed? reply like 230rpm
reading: 6600rpm
